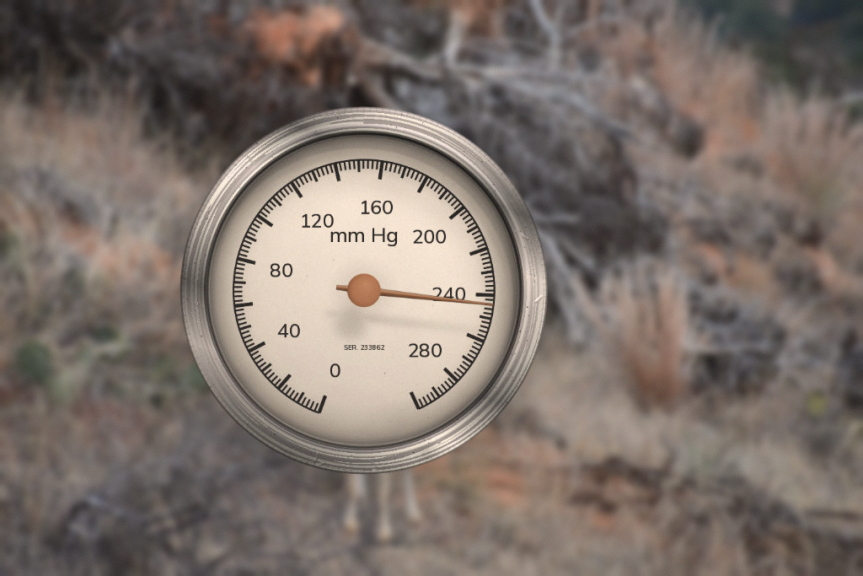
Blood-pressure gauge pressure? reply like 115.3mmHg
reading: 244mmHg
